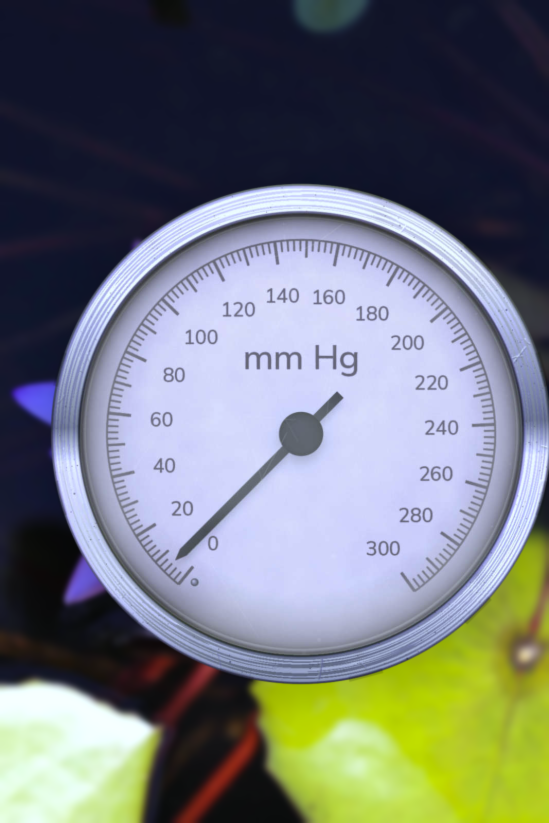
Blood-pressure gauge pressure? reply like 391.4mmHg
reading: 6mmHg
